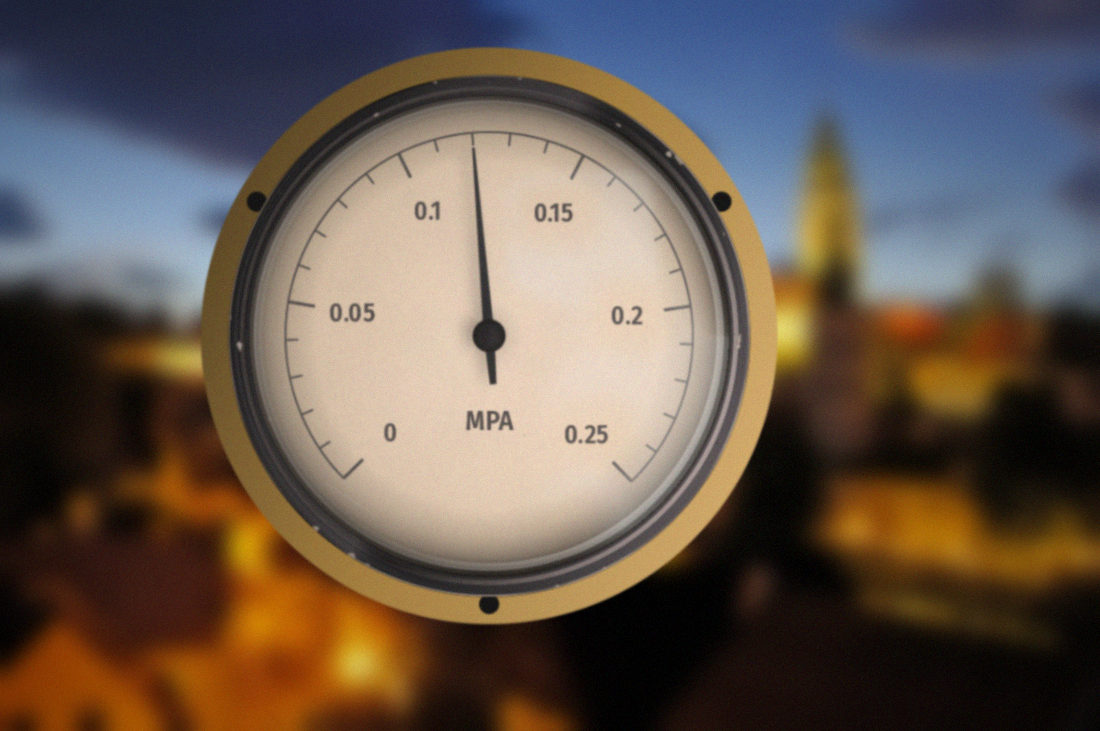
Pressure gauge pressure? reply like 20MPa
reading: 0.12MPa
